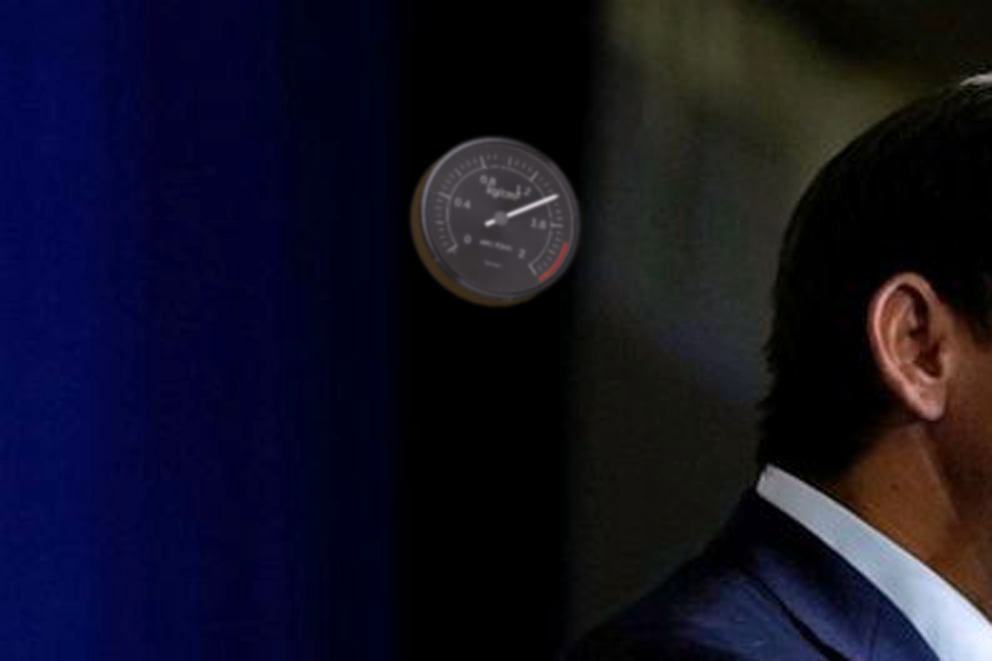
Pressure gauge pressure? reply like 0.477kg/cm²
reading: 1.4kg/cm²
